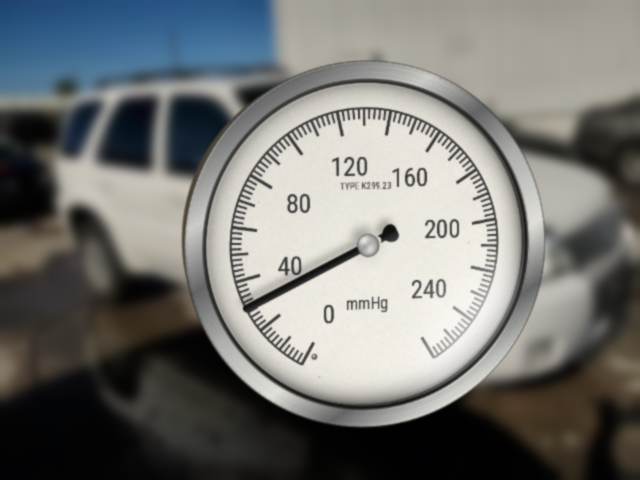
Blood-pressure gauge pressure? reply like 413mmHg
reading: 30mmHg
